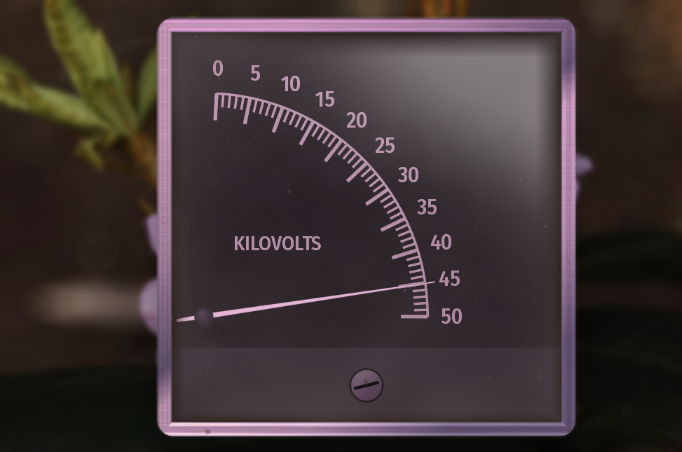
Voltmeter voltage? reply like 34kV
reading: 45kV
